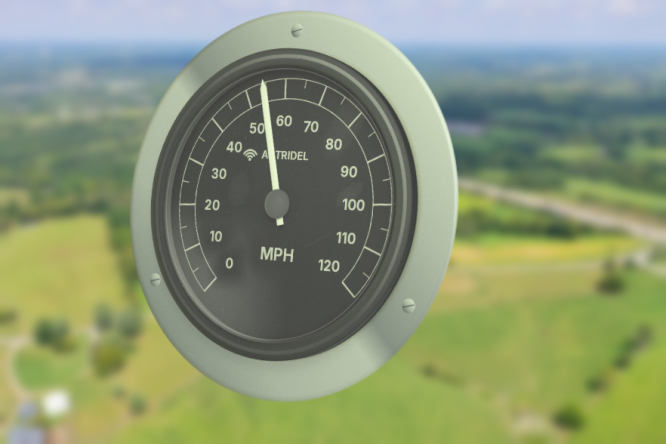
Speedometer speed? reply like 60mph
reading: 55mph
